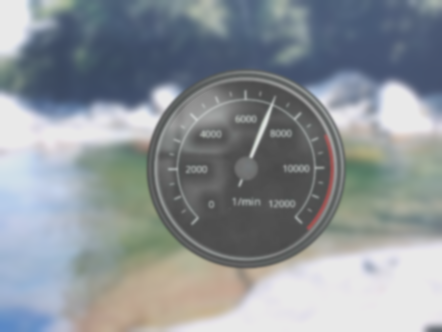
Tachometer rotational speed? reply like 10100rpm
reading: 7000rpm
